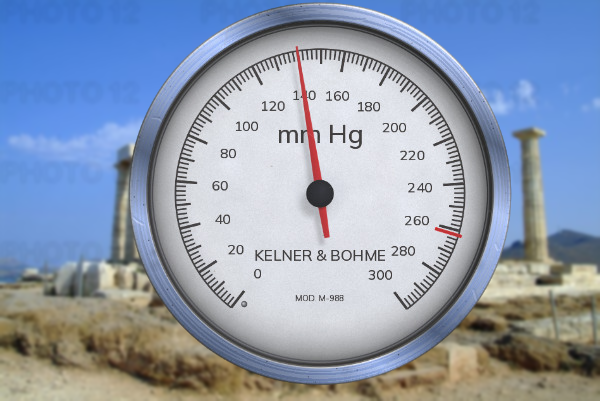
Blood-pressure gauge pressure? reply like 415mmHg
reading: 140mmHg
